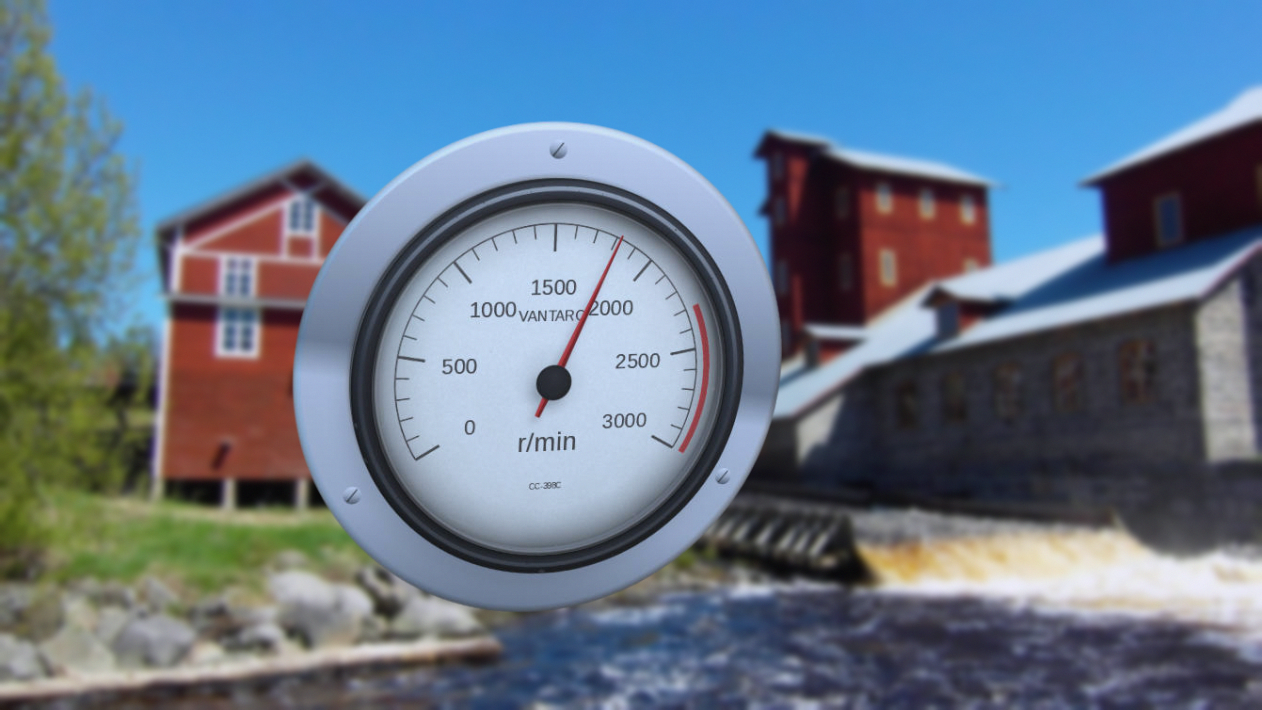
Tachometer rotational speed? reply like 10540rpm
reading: 1800rpm
